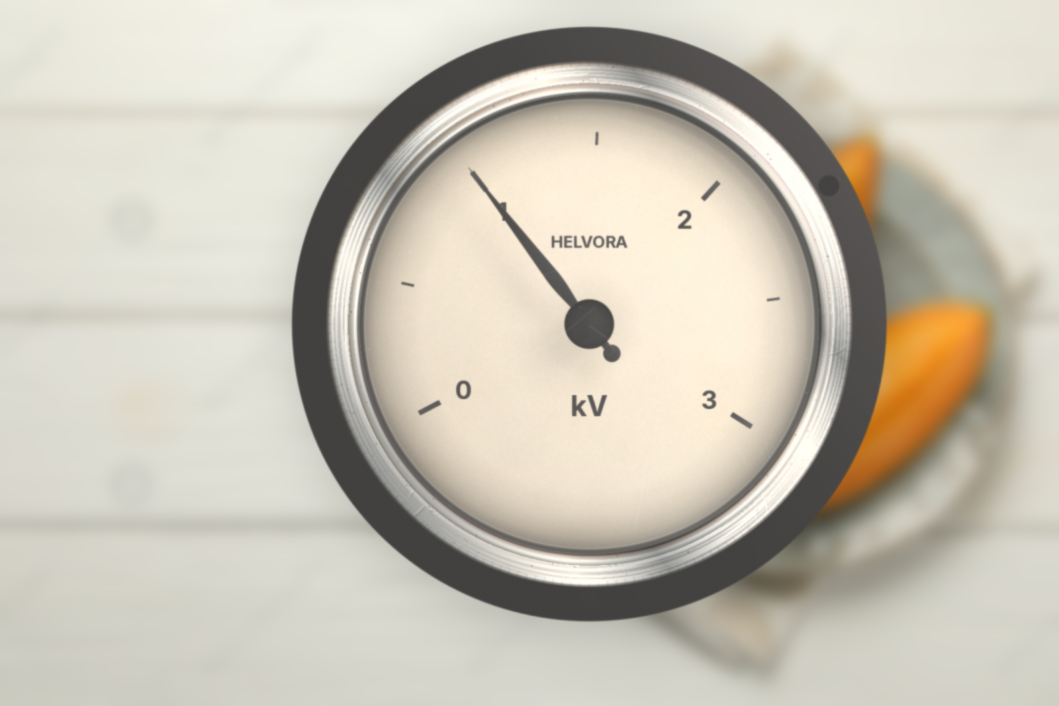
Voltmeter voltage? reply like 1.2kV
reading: 1kV
